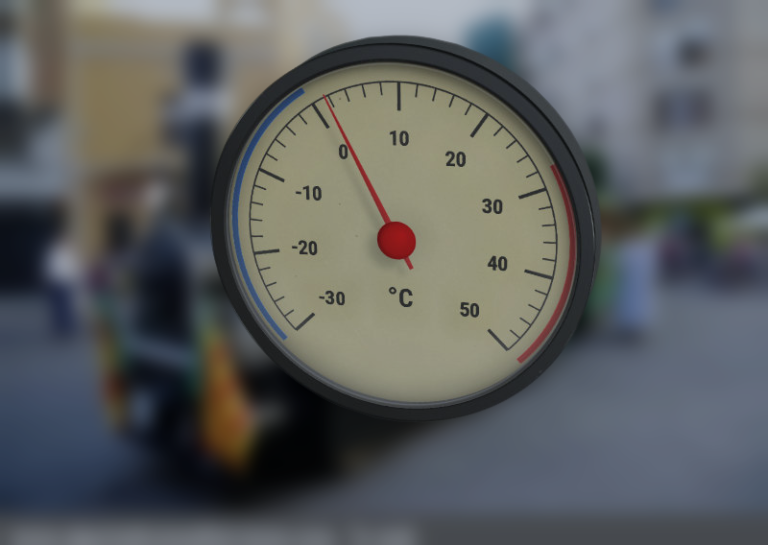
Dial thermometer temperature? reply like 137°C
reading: 2°C
